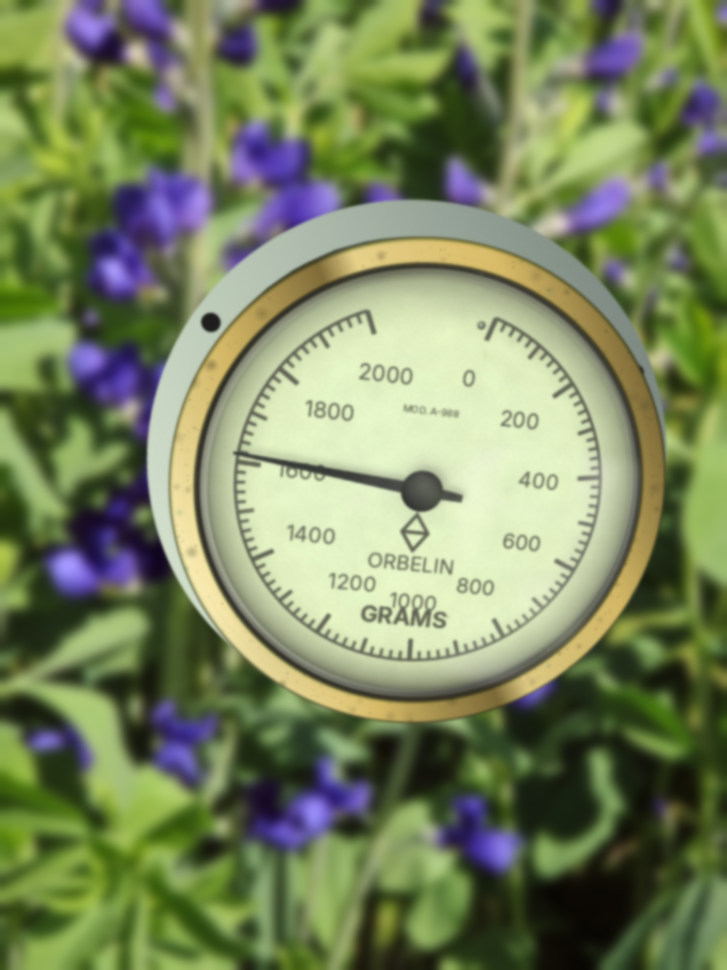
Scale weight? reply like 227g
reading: 1620g
